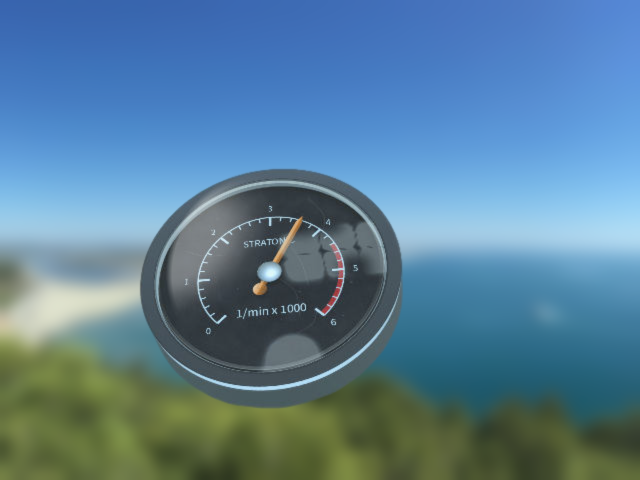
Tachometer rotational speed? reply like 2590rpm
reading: 3600rpm
